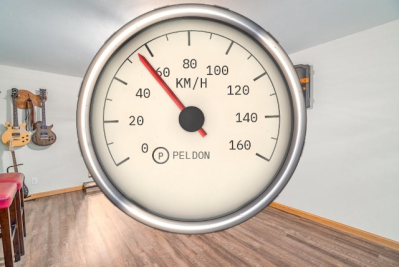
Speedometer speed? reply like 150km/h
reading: 55km/h
